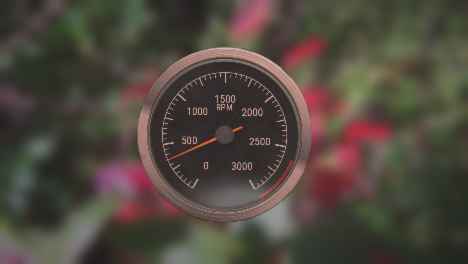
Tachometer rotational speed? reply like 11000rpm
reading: 350rpm
